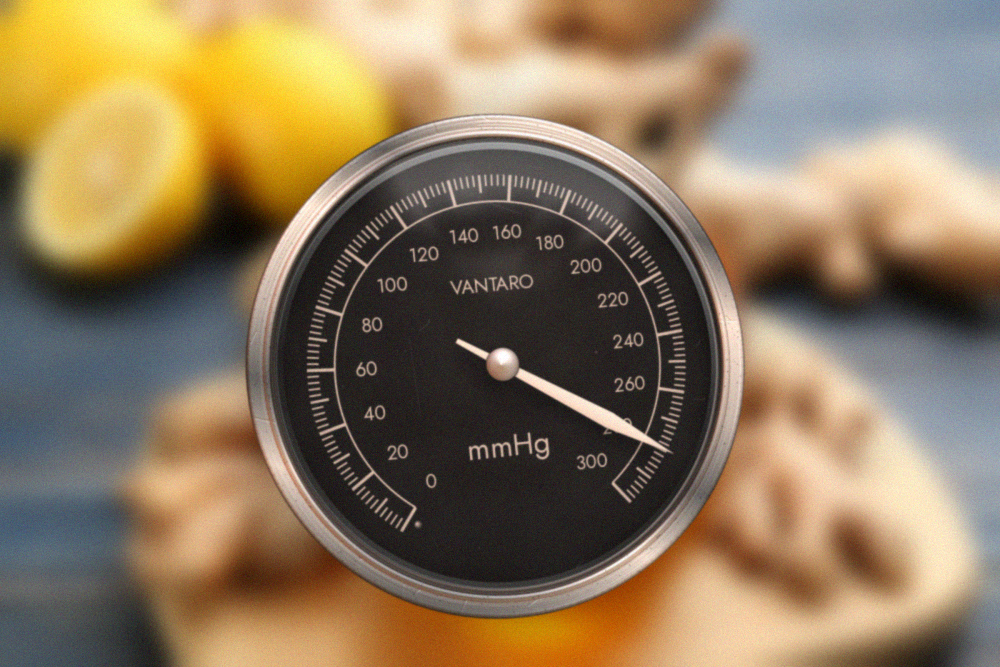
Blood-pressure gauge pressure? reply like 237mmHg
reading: 280mmHg
